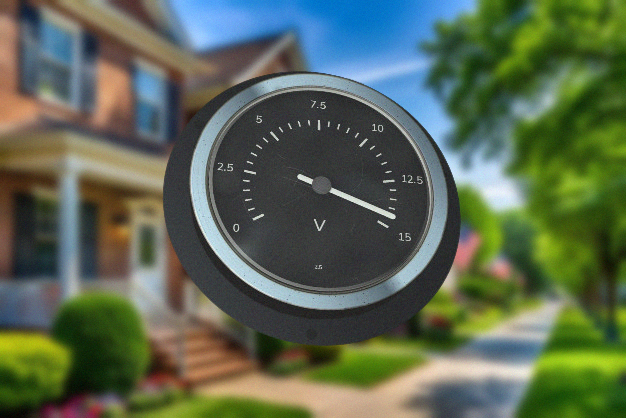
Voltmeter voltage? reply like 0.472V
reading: 14.5V
